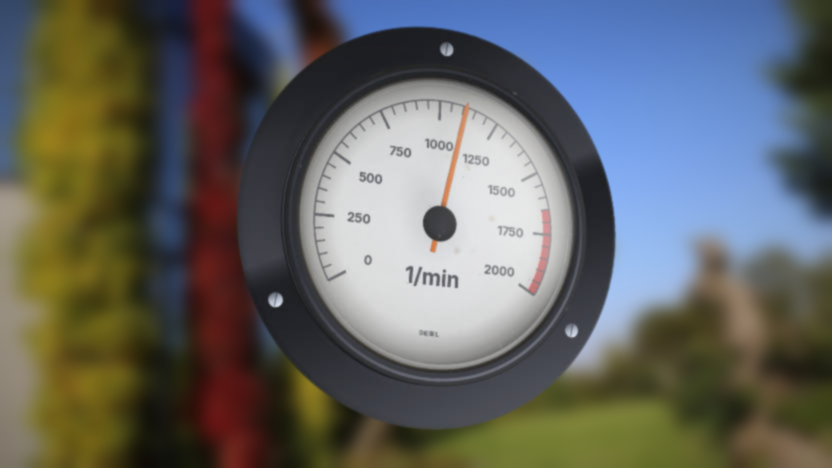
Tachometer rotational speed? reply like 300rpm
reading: 1100rpm
